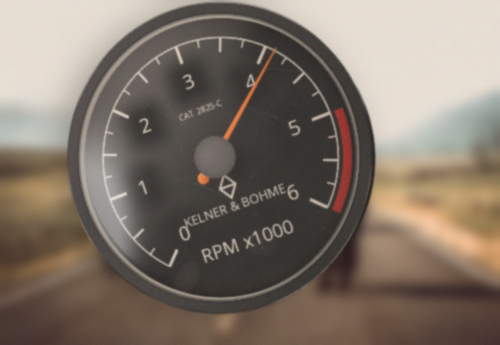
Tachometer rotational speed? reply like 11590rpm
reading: 4125rpm
